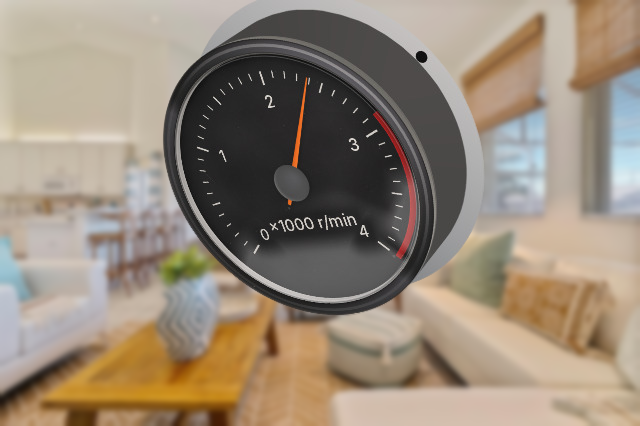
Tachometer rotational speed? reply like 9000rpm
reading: 2400rpm
